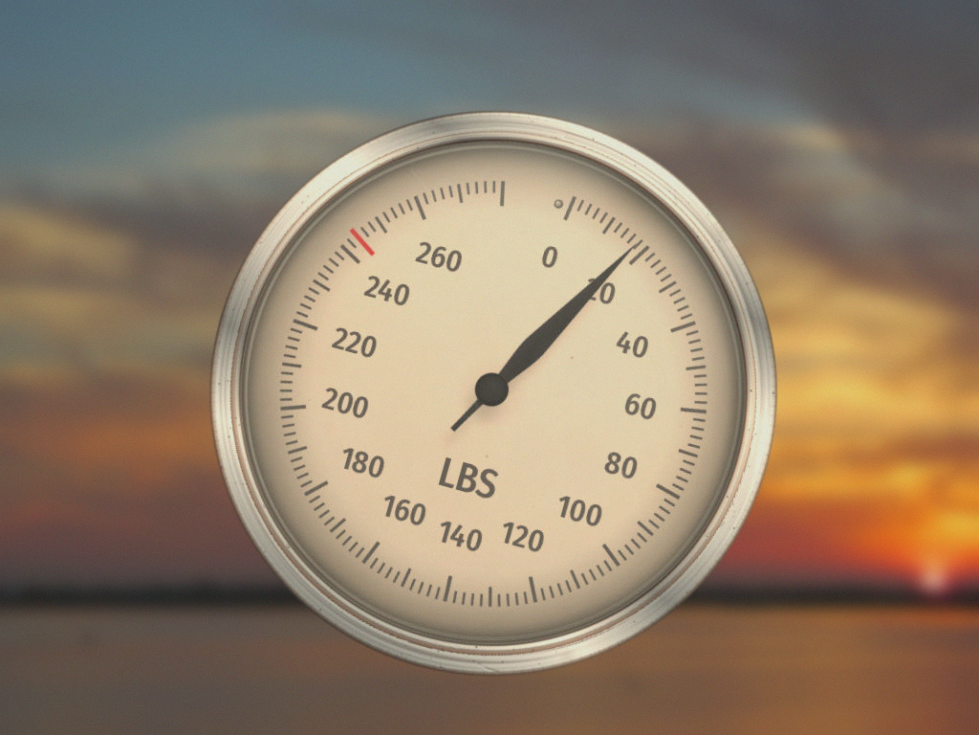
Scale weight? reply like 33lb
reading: 18lb
